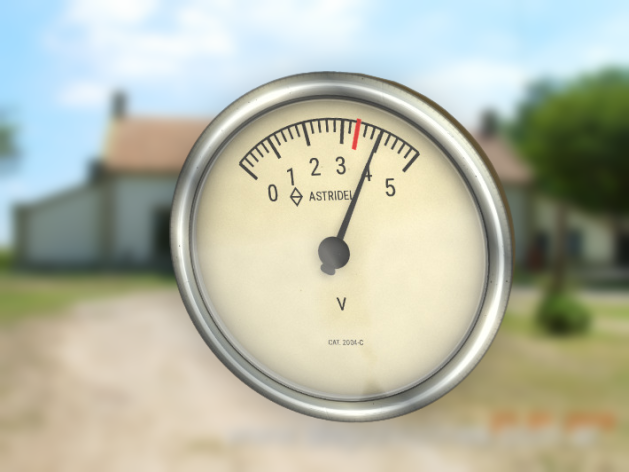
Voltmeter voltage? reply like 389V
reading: 4V
